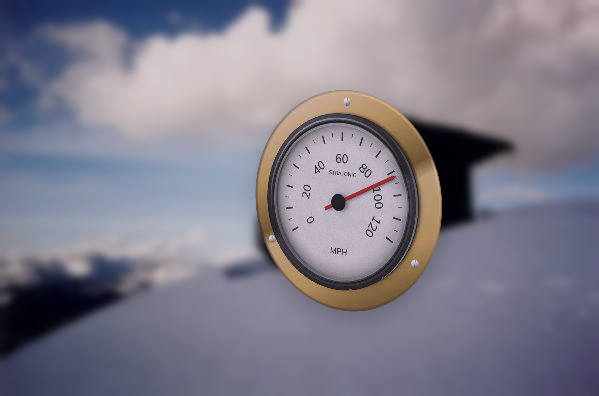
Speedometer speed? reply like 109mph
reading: 92.5mph
